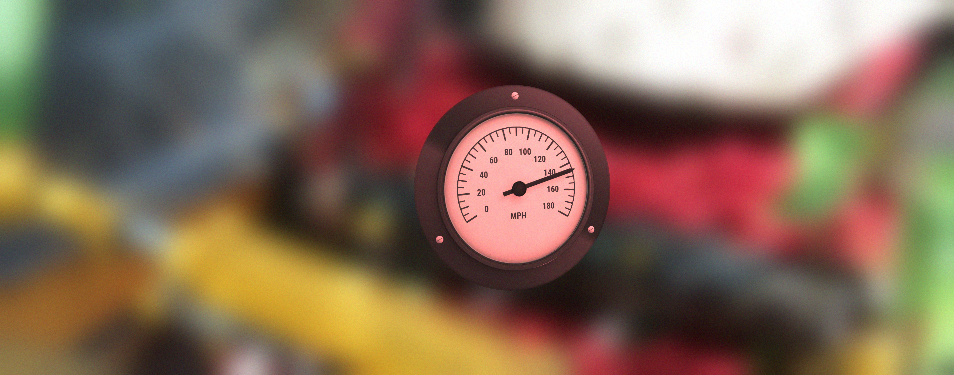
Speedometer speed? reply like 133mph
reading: 145mph
